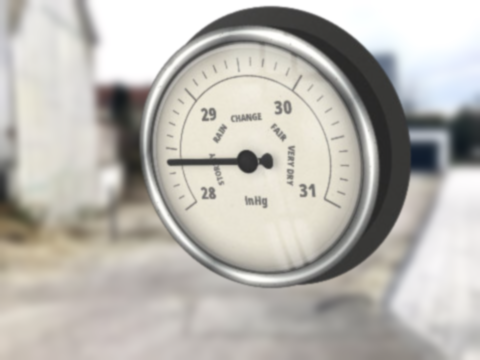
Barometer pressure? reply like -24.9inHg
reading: 28.4inHg
